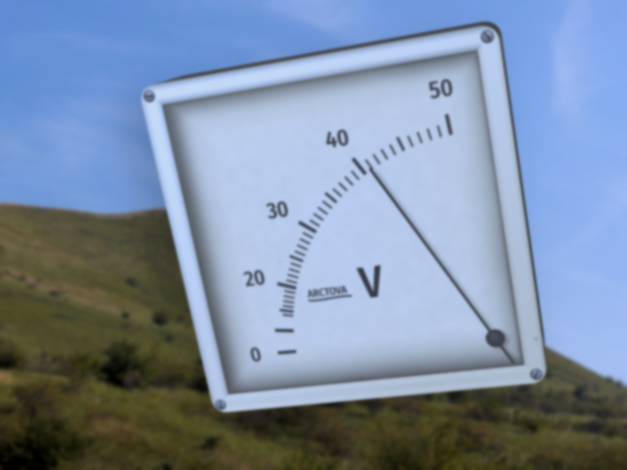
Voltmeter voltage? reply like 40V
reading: 41V
